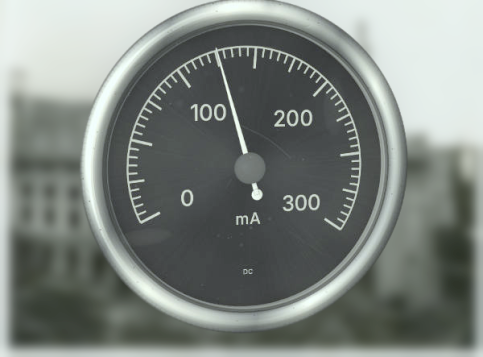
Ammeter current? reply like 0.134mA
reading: 125mA
